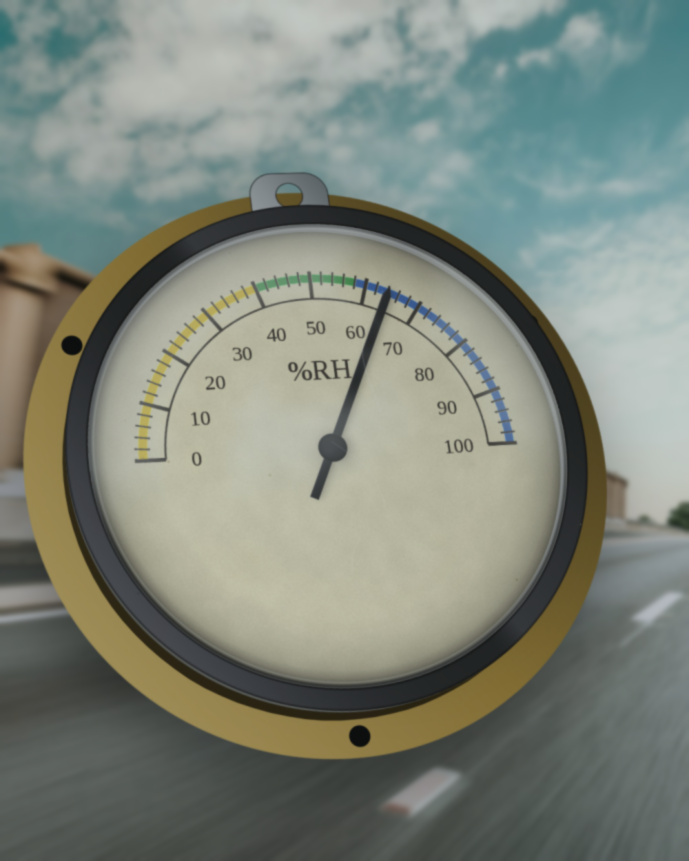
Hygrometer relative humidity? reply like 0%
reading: 64%
